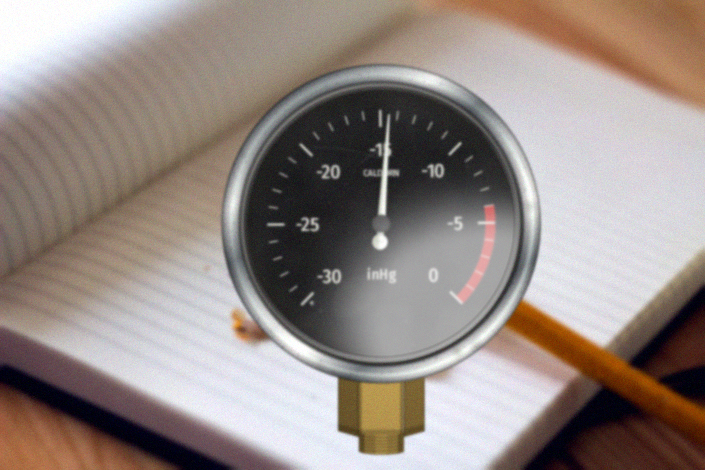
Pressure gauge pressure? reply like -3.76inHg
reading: -14.5inHg
